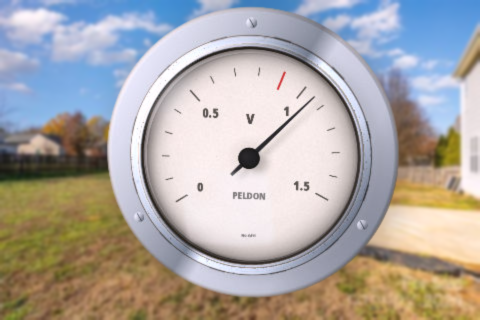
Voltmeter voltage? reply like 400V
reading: 1.05V
